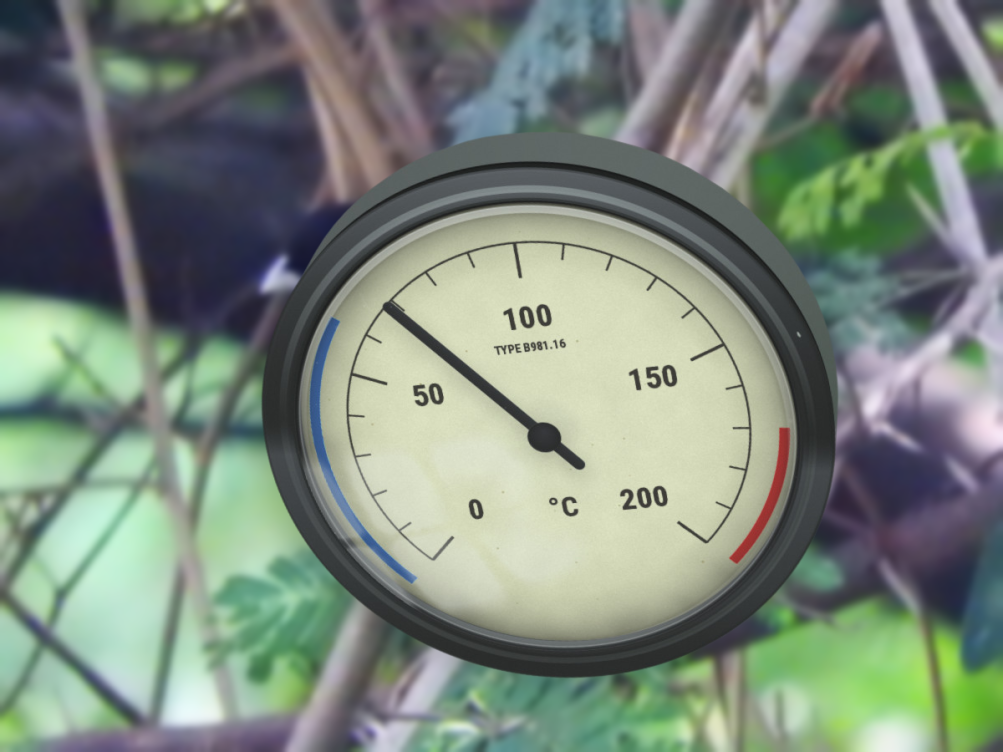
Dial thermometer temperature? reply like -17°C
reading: 70°C
